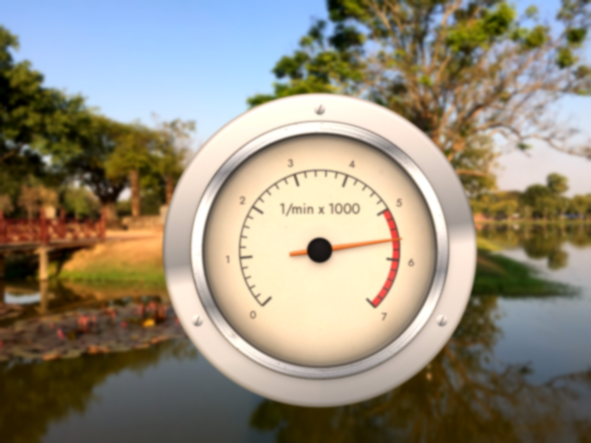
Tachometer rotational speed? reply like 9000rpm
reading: 5600rpm
